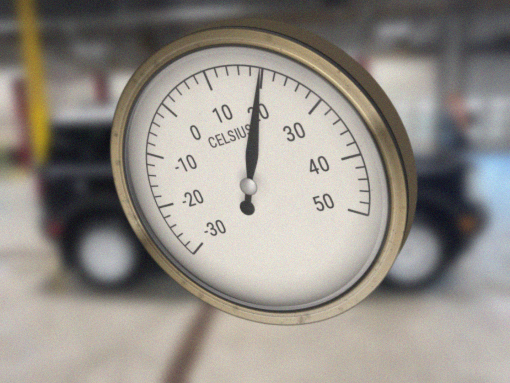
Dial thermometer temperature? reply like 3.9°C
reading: 20°C
